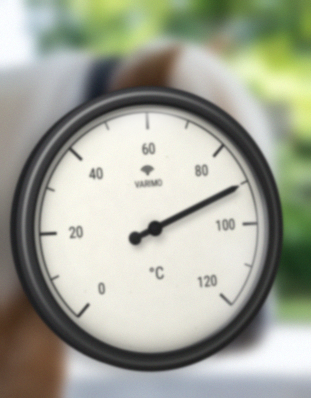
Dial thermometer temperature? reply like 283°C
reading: 90°C
